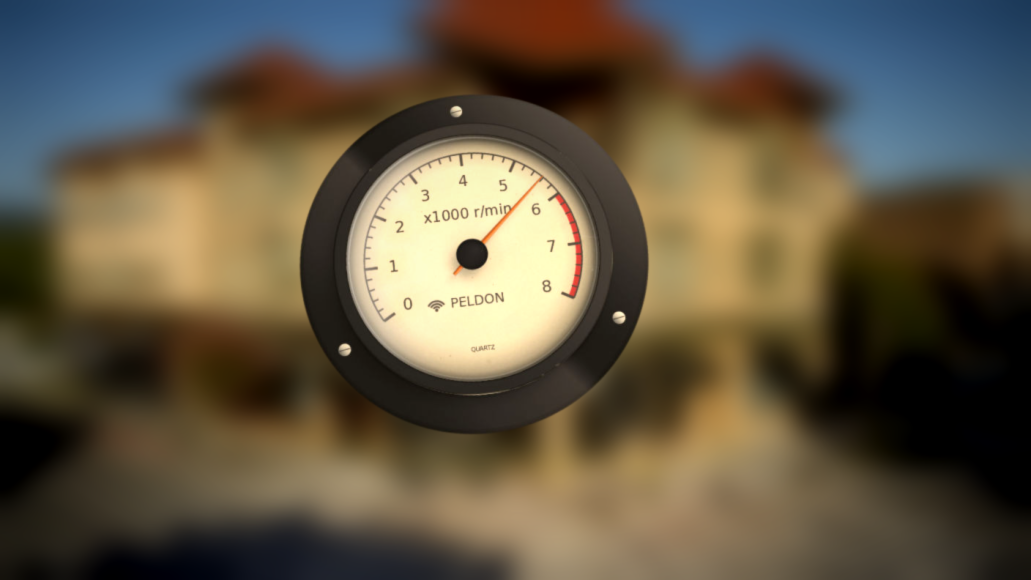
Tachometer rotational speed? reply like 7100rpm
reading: 5600rpm
